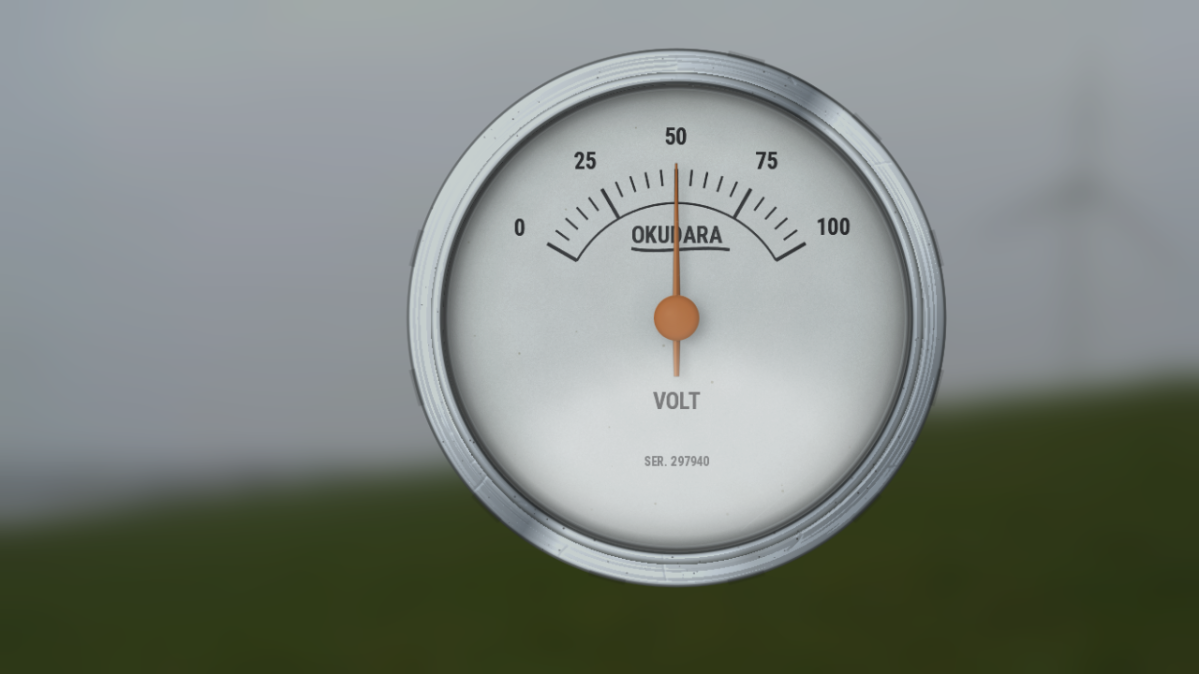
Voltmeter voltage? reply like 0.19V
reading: 50V
